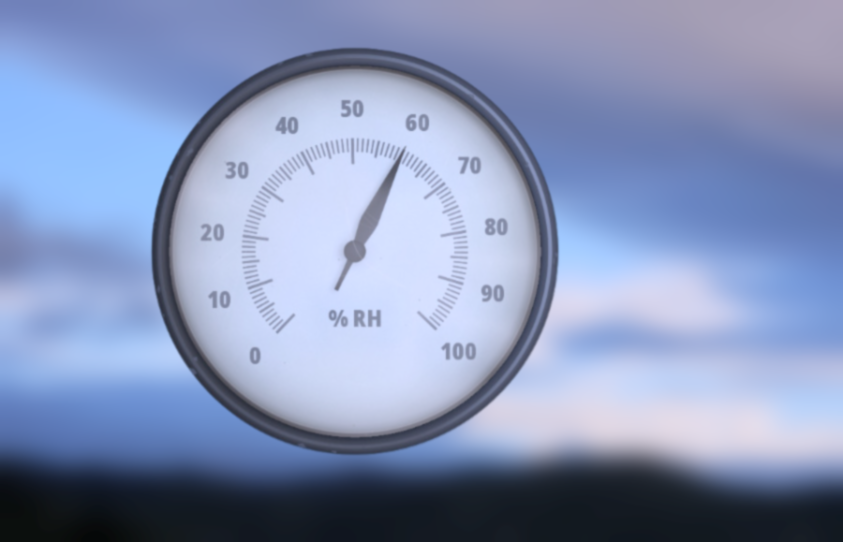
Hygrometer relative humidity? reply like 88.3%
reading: 60%
